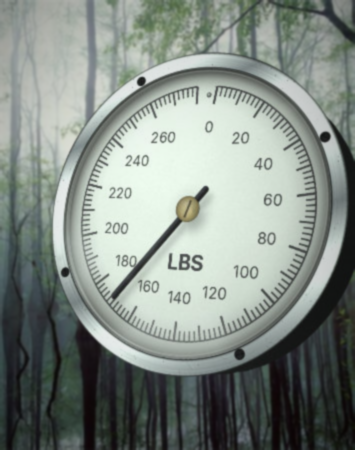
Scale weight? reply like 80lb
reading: 170lb
